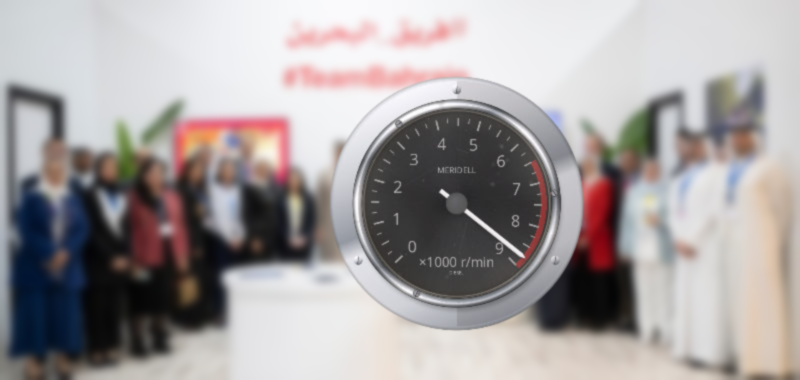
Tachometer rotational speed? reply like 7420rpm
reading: 8750rpm
